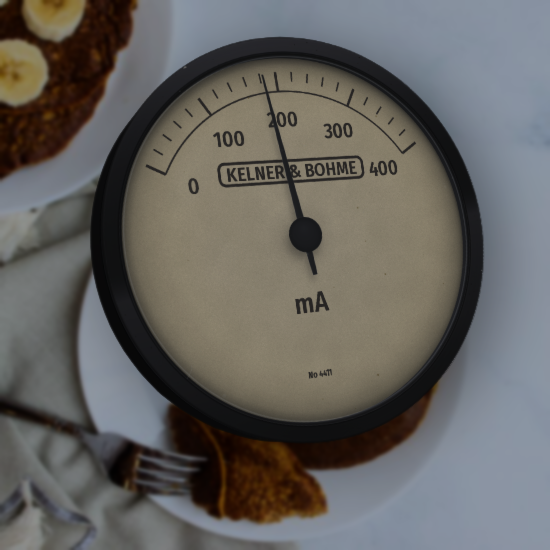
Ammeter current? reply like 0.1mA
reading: 180mA
